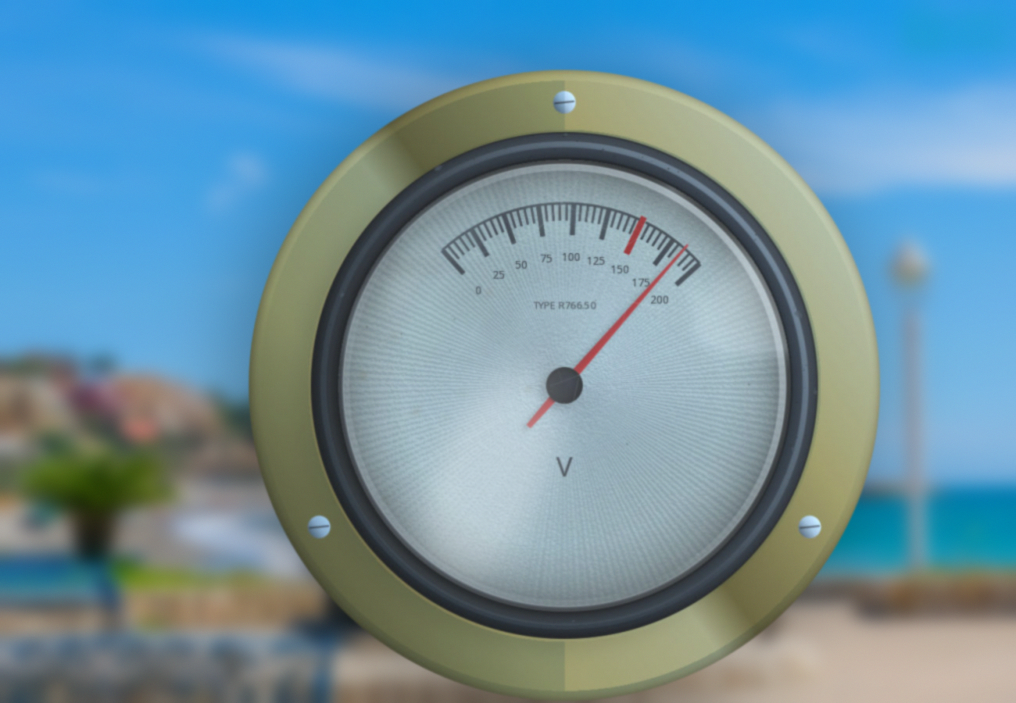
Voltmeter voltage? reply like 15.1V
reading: 185V
